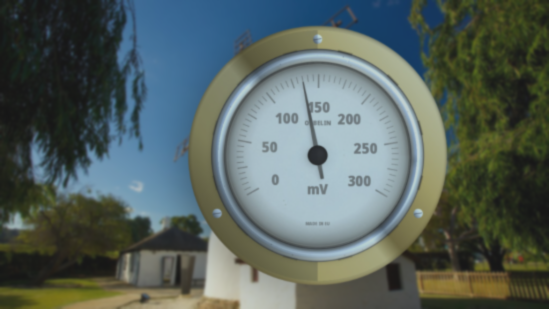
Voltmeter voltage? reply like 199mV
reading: 135mV
